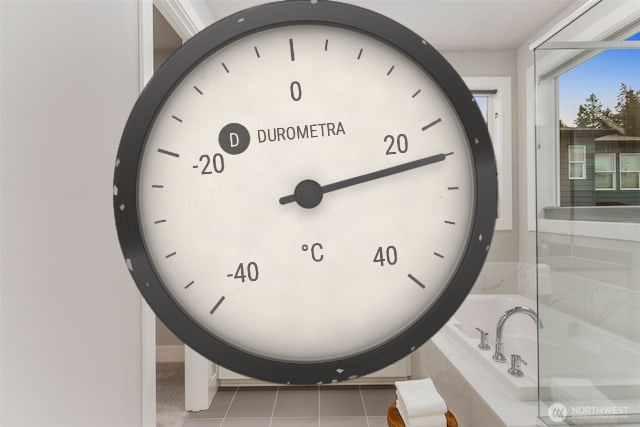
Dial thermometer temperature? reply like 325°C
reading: 24°C
